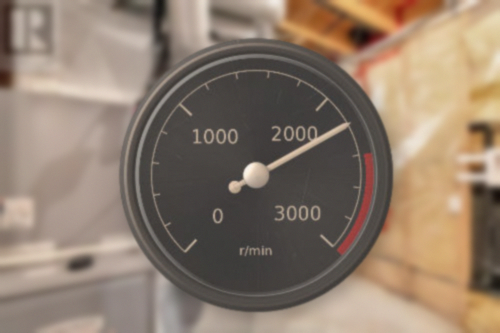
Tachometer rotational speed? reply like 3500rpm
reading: 2200rpm
